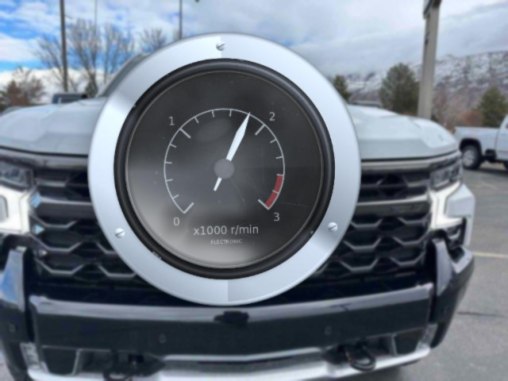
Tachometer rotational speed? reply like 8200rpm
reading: 1800rpm
